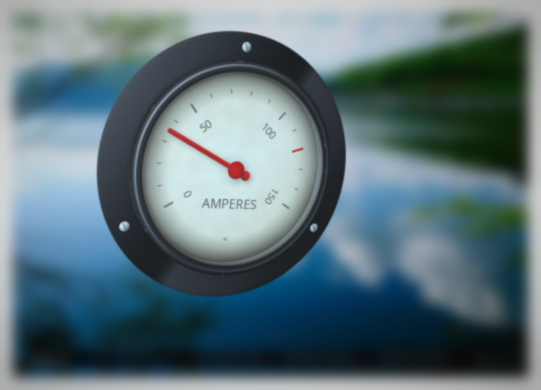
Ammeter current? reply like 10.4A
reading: 35A
